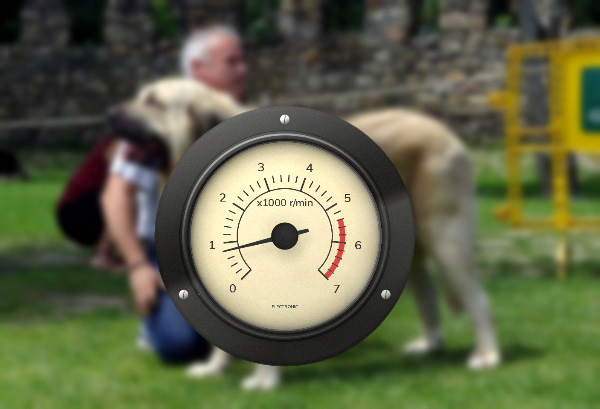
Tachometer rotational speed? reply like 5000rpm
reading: 800rpm
